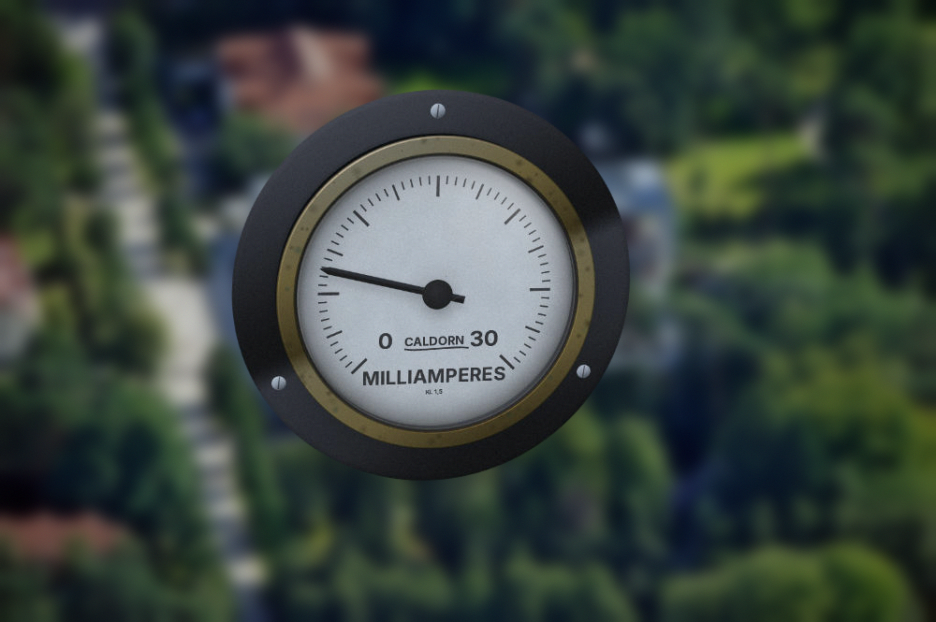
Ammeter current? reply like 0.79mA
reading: 6.5mA
